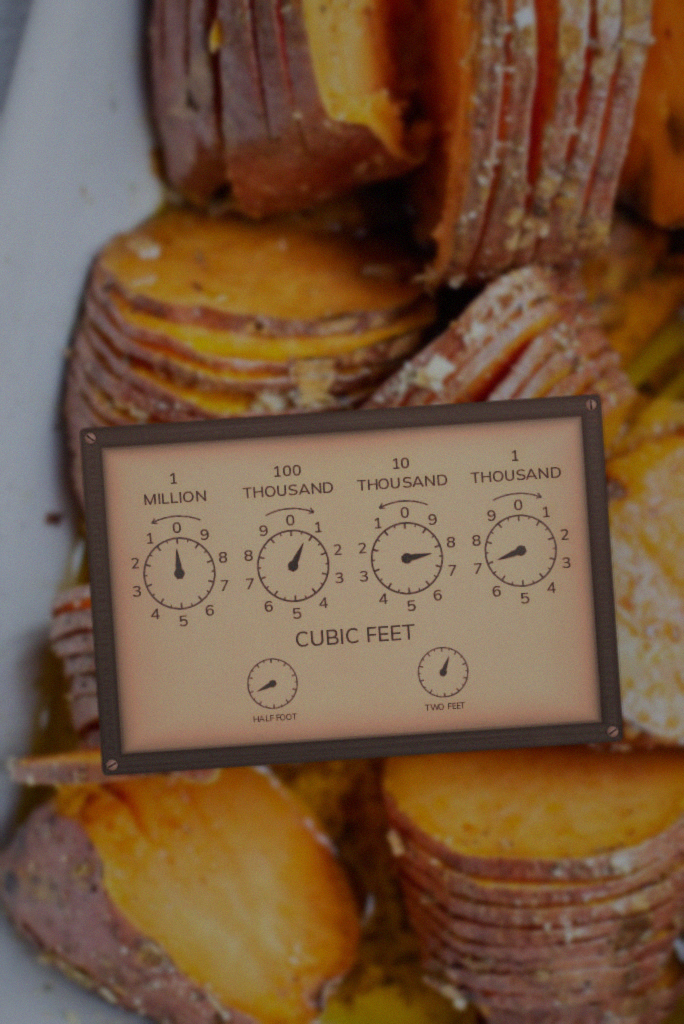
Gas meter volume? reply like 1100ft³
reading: 7700ft³
